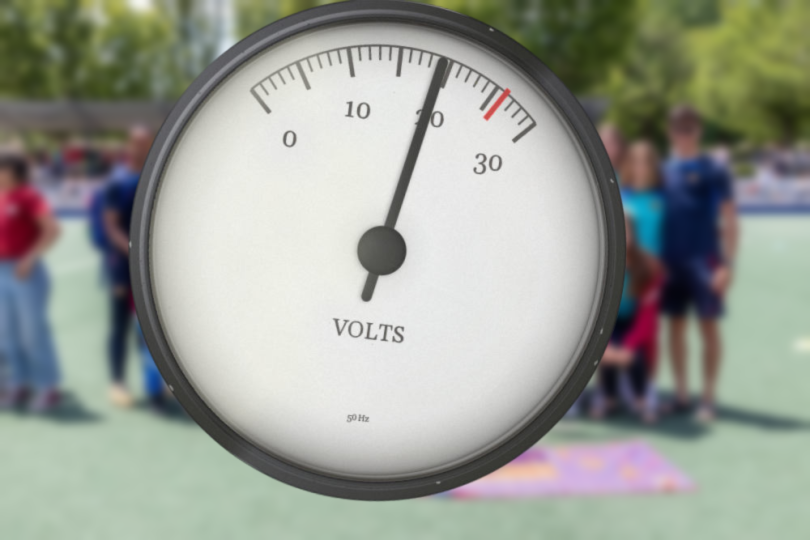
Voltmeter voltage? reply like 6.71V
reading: 19V
